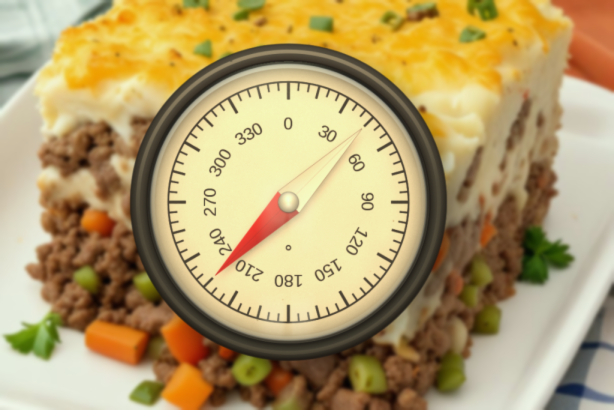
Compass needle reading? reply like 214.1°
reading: 225°
